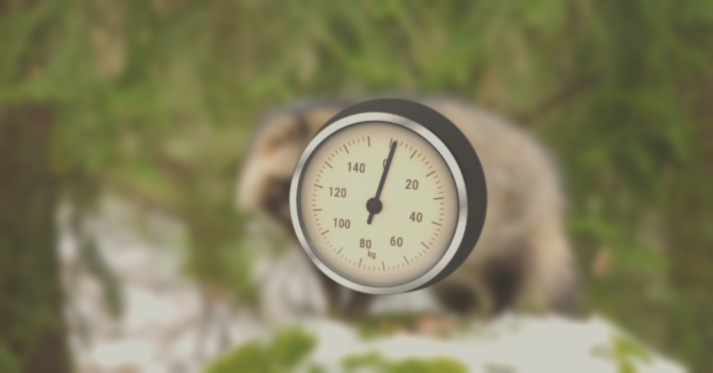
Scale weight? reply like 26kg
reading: 2kg
